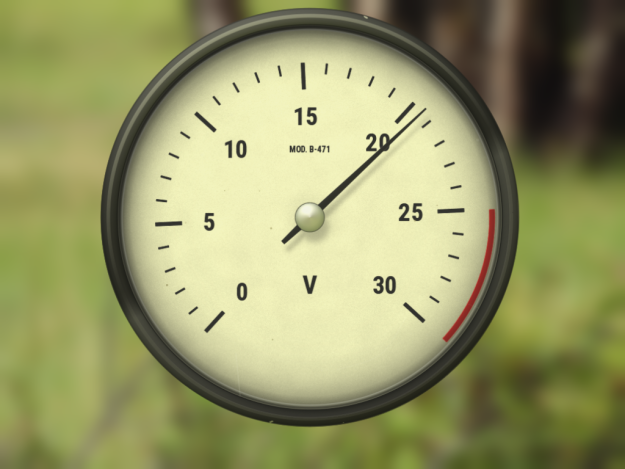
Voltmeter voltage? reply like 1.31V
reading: 20.5V
